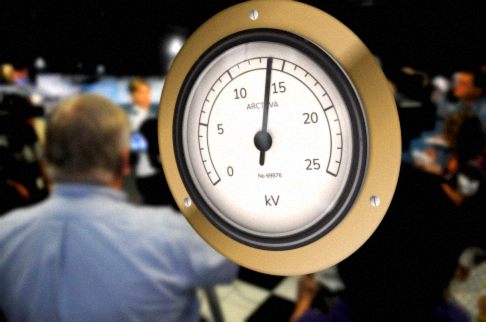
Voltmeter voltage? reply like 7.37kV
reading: 14kV
